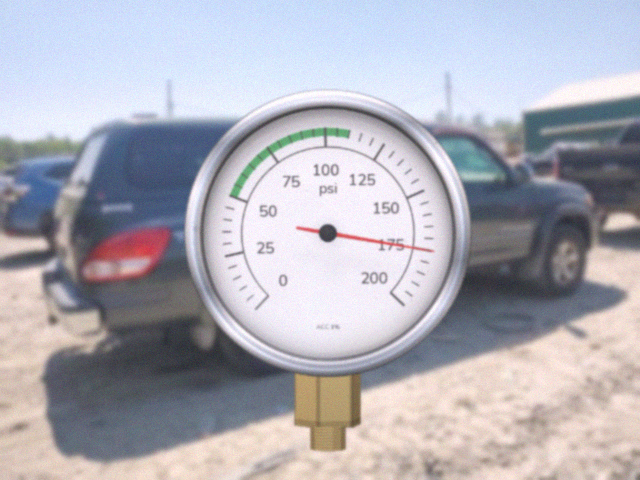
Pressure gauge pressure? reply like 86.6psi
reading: 175psi
